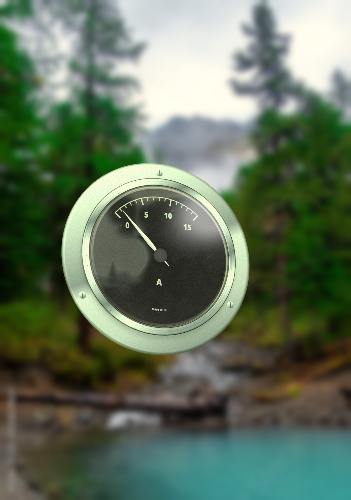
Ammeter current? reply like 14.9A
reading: 1A
